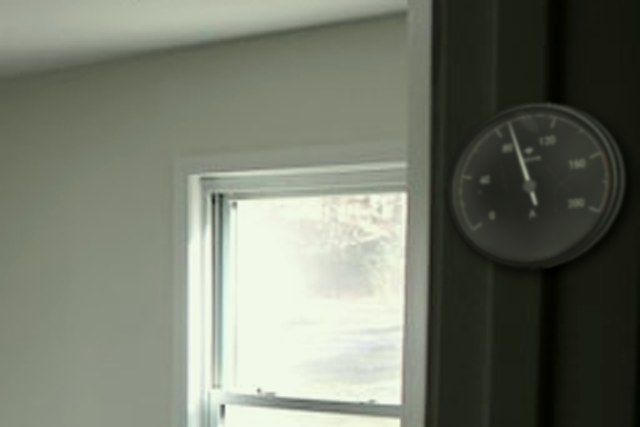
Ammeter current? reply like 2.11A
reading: 90A
